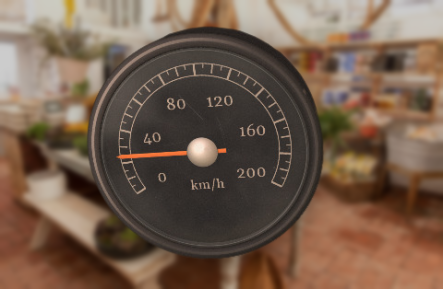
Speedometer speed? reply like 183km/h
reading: 25km/h
